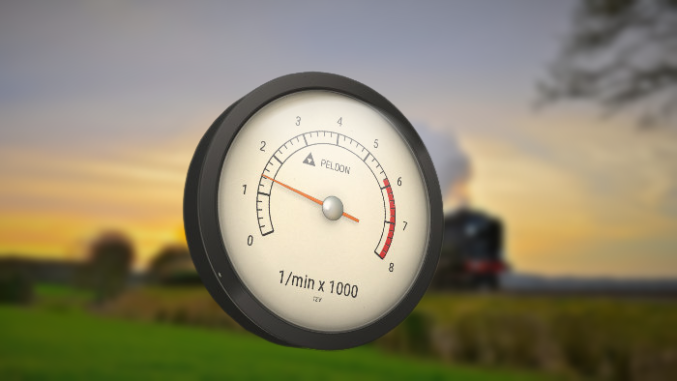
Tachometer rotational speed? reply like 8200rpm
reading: 1400rpm
